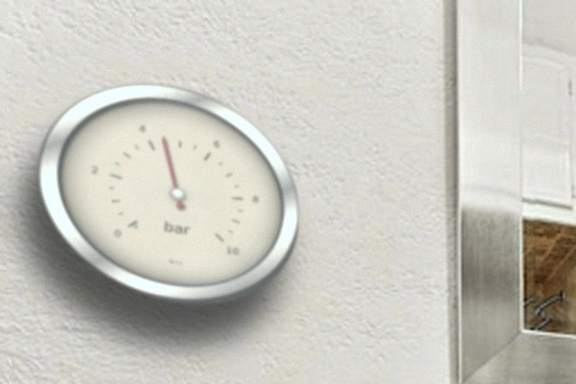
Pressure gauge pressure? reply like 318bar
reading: 4.5bar
